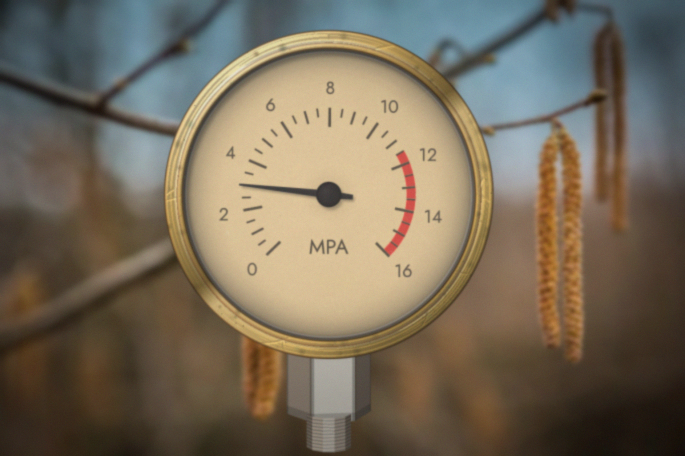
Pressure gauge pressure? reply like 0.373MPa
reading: 3MPa
